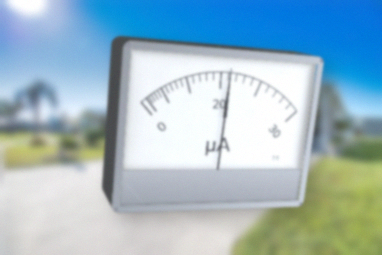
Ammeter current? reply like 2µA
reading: 21µA
